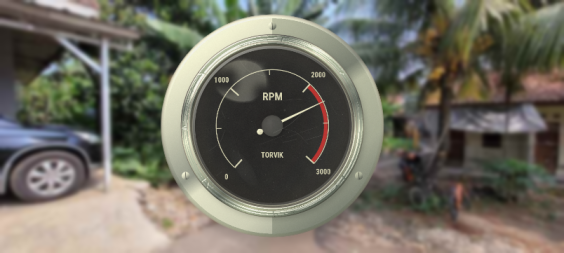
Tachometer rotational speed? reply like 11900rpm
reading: 2250rpm
